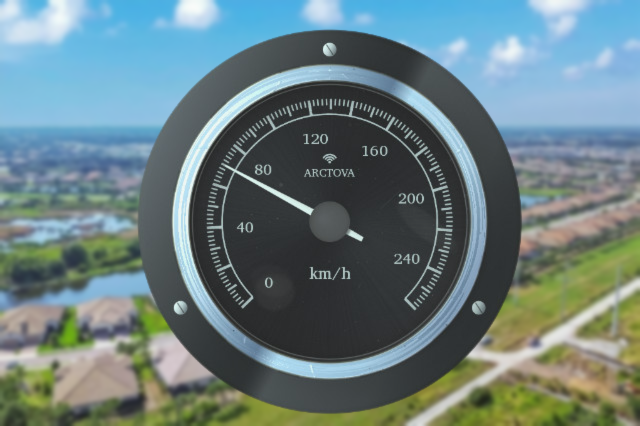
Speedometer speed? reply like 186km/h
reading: 70km/h
